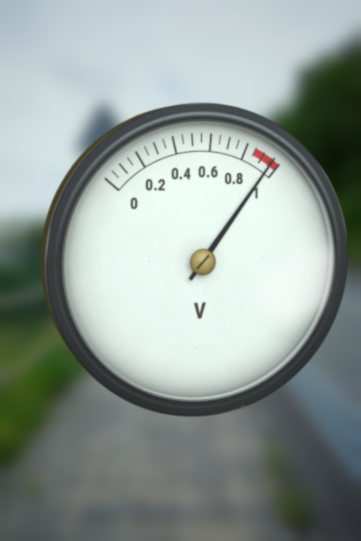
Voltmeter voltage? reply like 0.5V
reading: 0.95V
